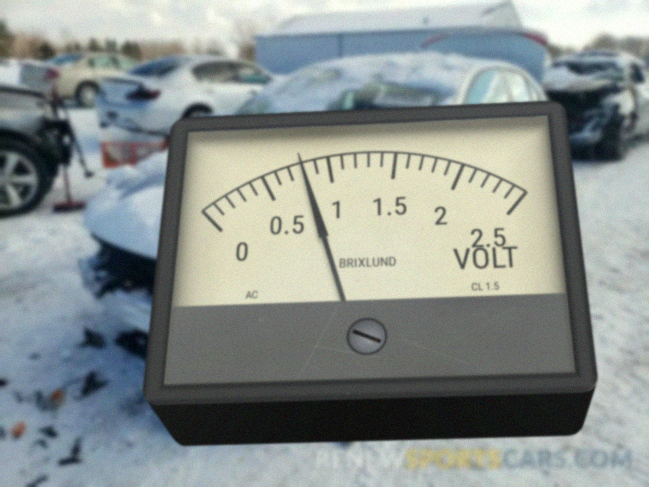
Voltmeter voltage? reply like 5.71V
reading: 0.8V
